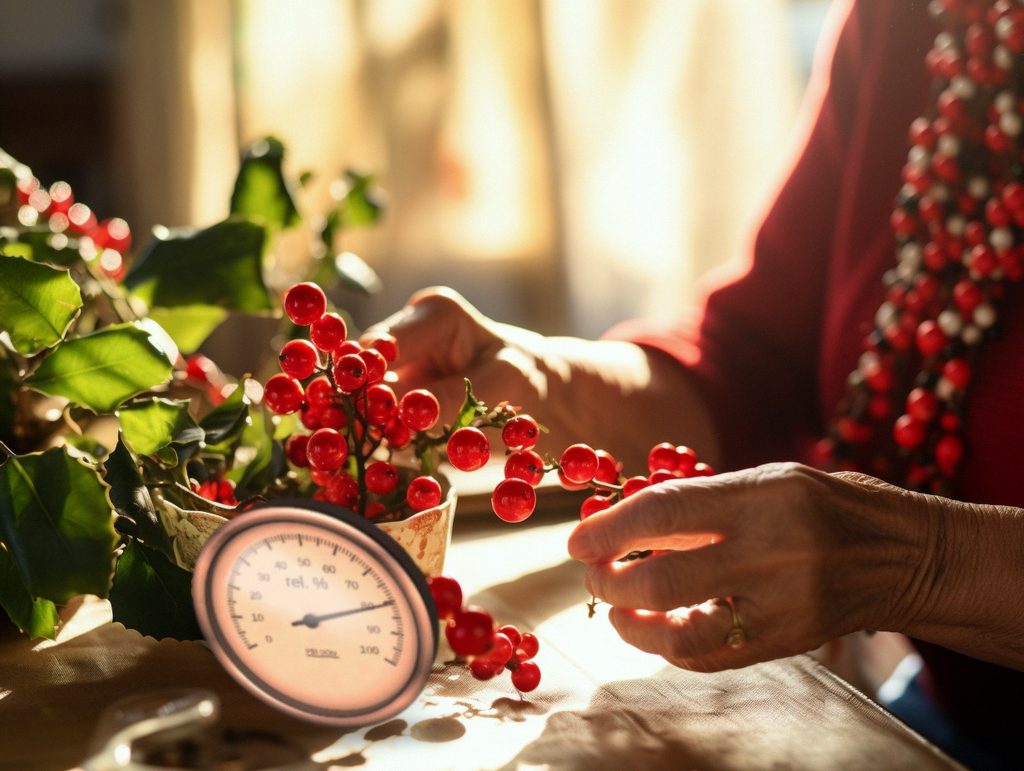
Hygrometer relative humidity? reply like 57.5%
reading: 80%
